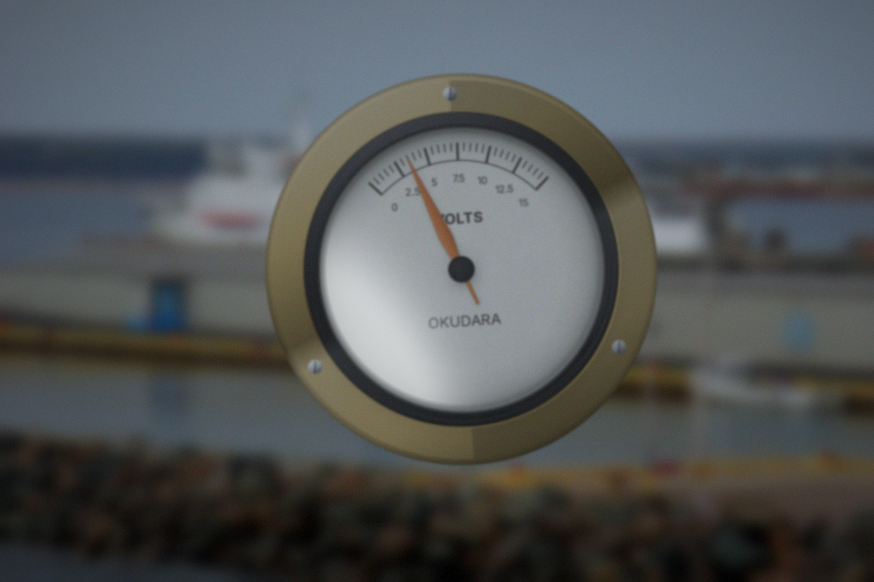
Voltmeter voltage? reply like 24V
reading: 3.5V
